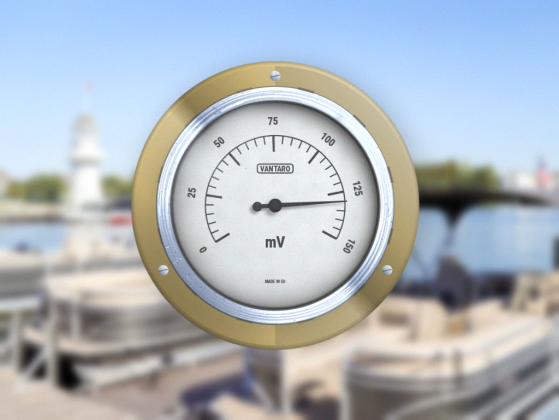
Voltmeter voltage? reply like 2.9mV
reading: 130mV
